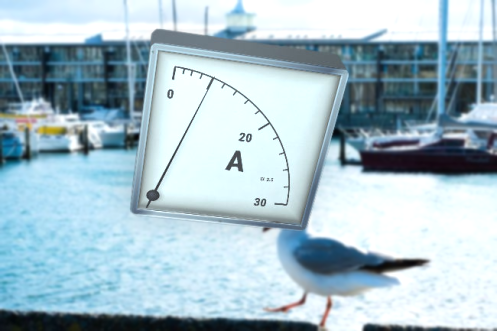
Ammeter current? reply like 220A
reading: 10A
